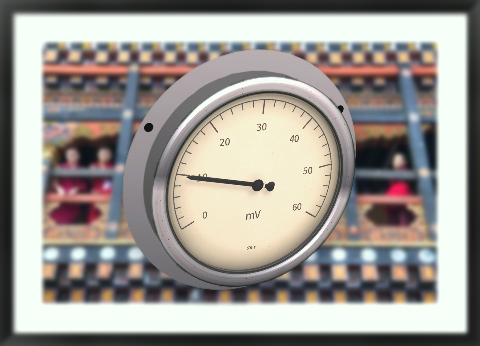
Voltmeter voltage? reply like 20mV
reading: 10mV
